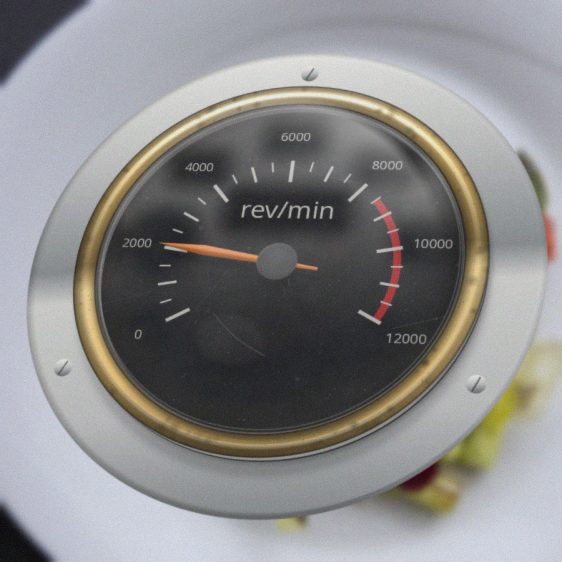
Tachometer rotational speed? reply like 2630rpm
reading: 2000rpm
